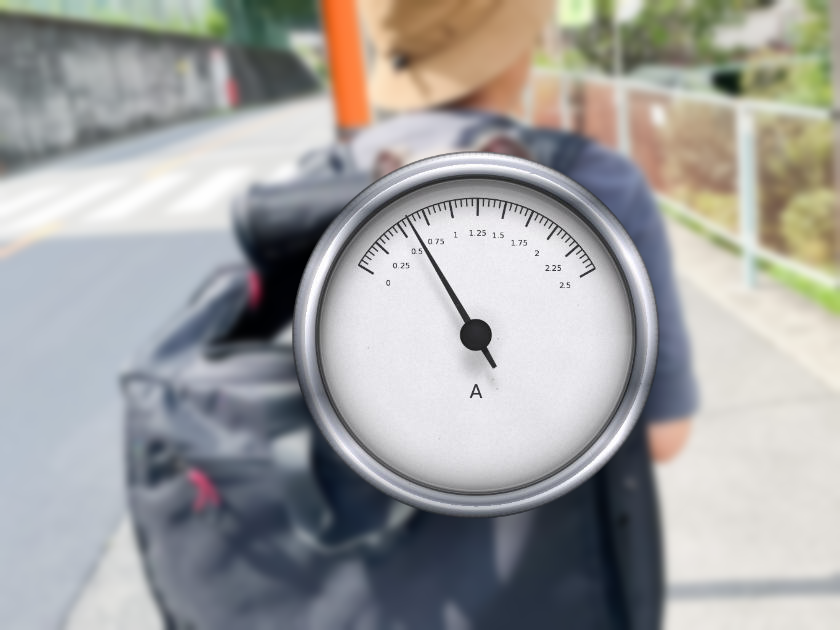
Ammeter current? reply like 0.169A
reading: 0.6A
